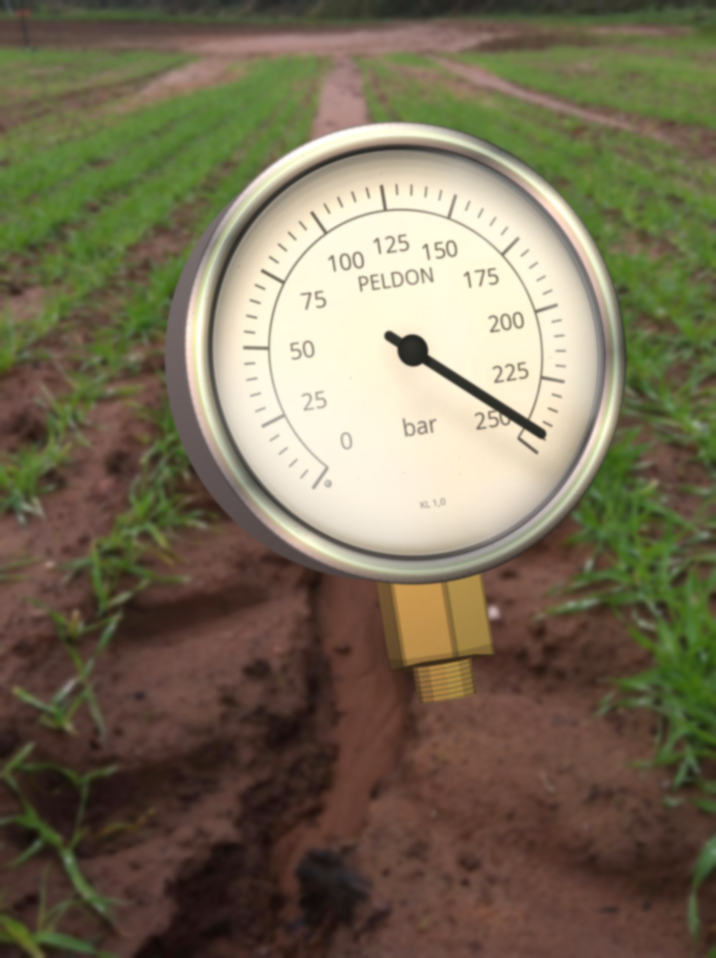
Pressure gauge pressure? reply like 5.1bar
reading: 245bar
